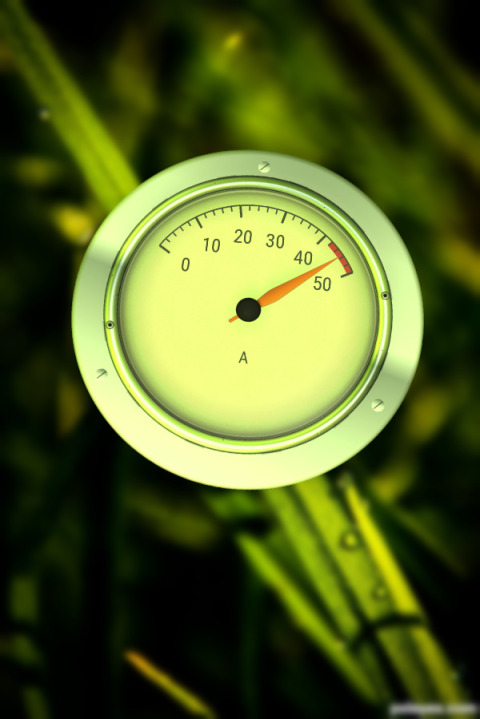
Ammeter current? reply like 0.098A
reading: 46A
